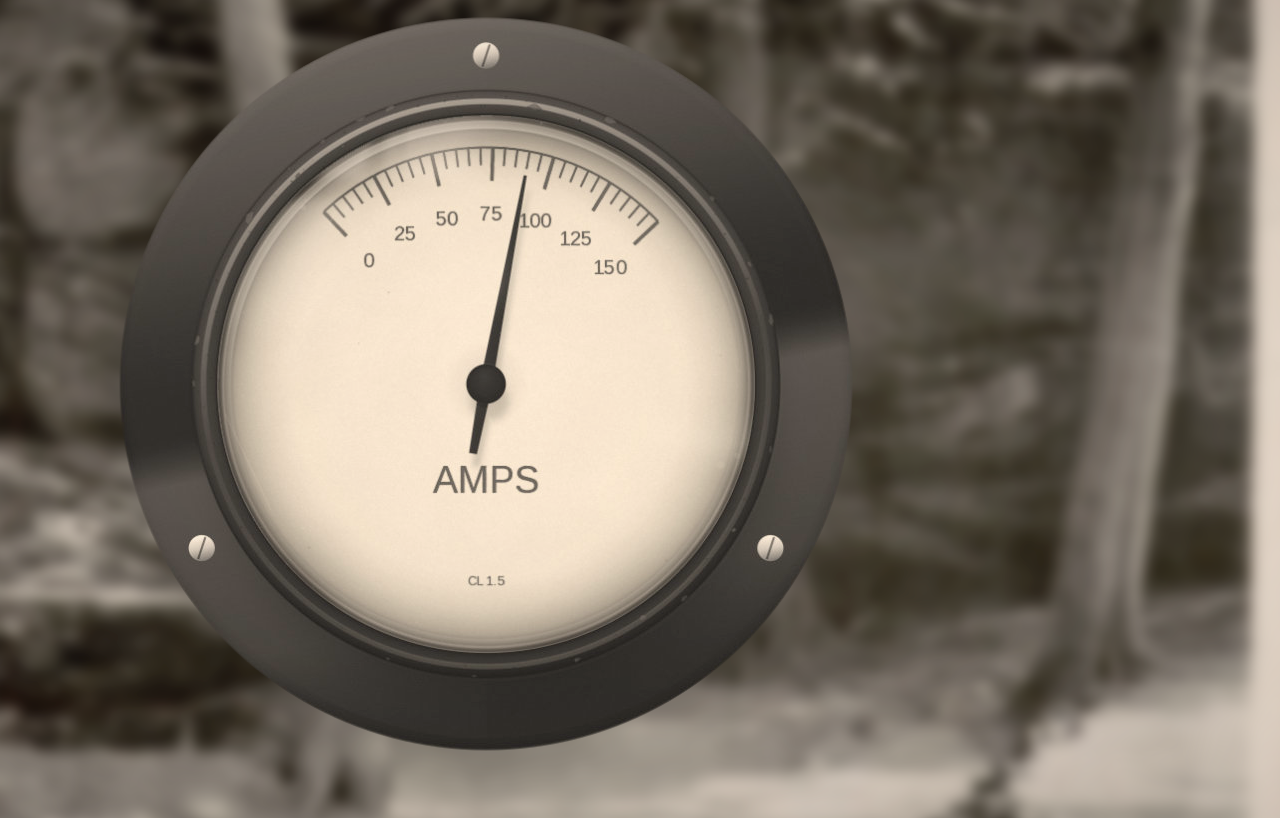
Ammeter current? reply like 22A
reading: 90A
